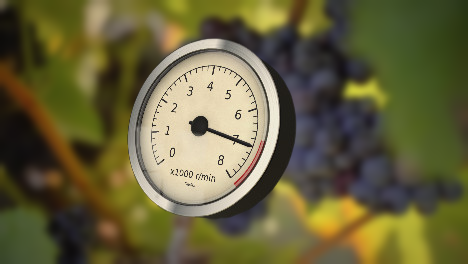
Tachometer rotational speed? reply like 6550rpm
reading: 7000rpm
